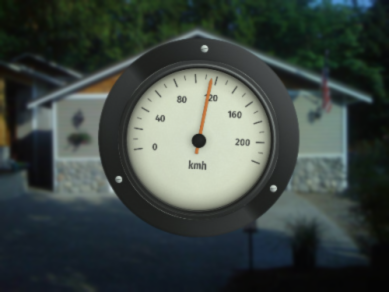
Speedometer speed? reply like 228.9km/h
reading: 115km/h
